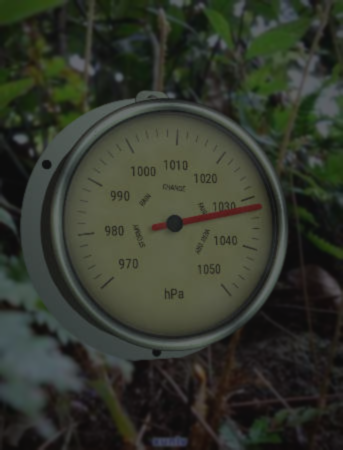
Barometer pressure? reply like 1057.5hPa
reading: 1032hPa
